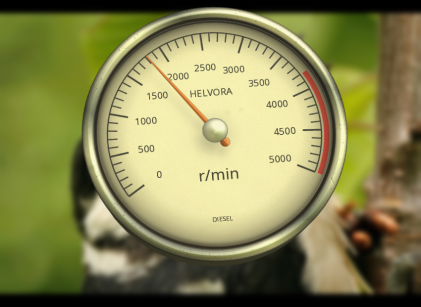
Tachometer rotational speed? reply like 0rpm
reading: 1800rpm
